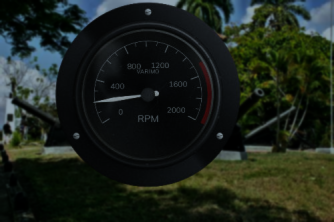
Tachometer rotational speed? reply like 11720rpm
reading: 200rpm
